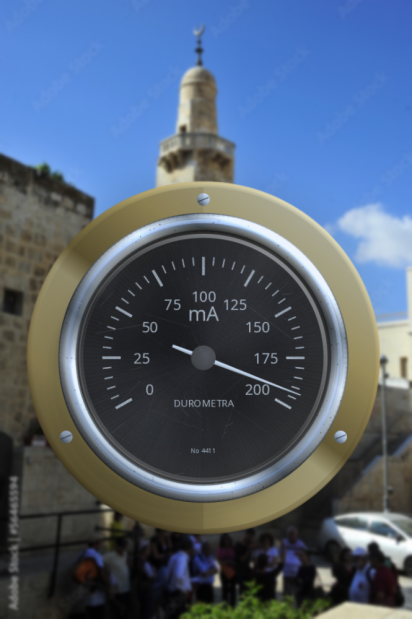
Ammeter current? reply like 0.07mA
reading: 192.5mA
